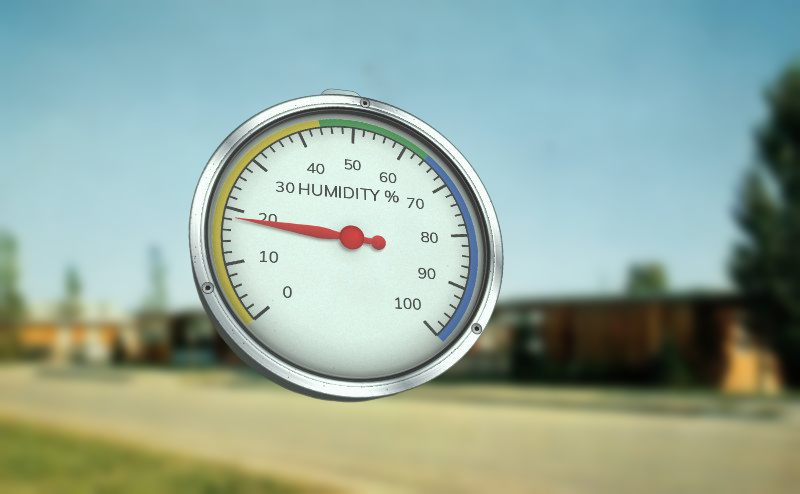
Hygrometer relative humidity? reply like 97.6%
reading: 18%
